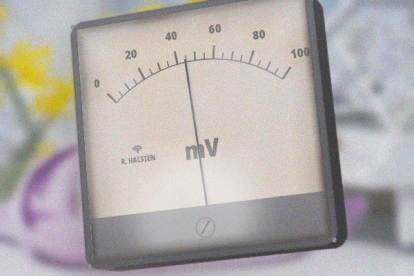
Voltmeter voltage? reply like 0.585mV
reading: 45mV
